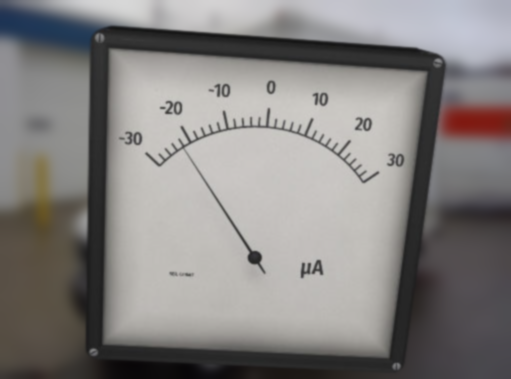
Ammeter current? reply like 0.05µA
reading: -22µA
